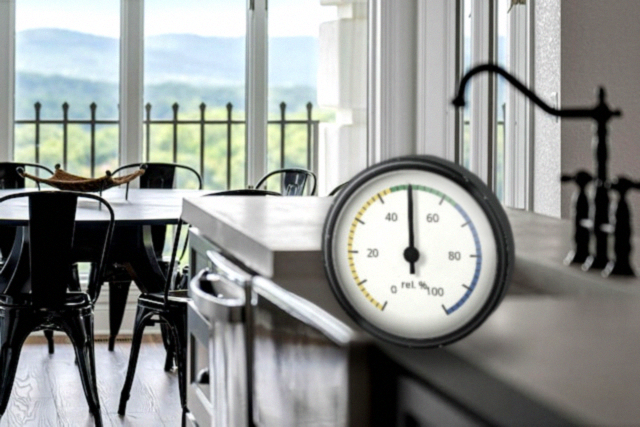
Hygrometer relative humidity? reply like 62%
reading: 50%
